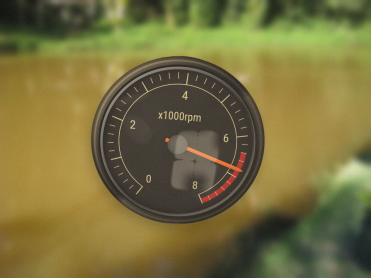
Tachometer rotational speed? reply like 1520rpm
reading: 6800rpm
